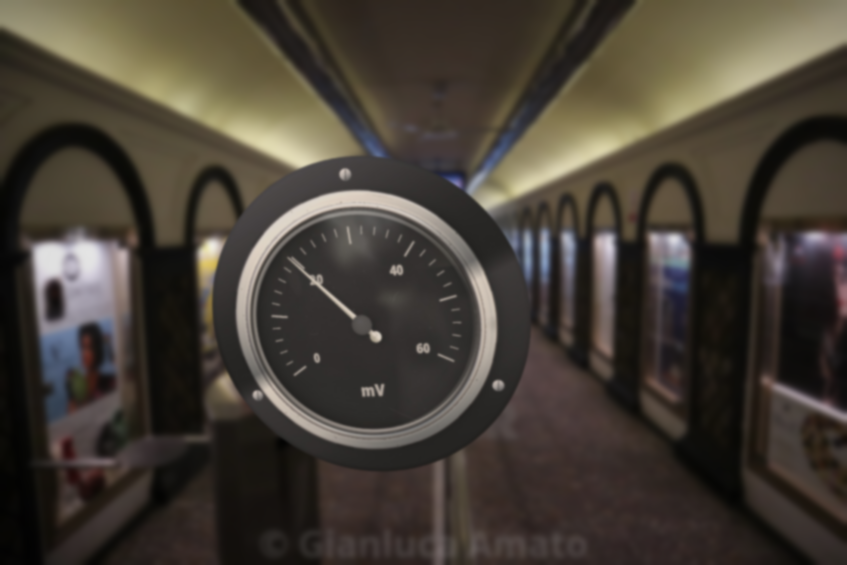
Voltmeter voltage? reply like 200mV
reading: 20mV
